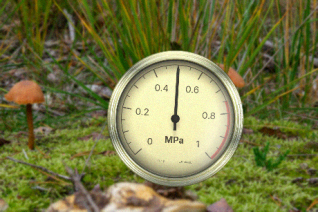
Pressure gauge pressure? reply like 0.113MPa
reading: 0.5MPa
